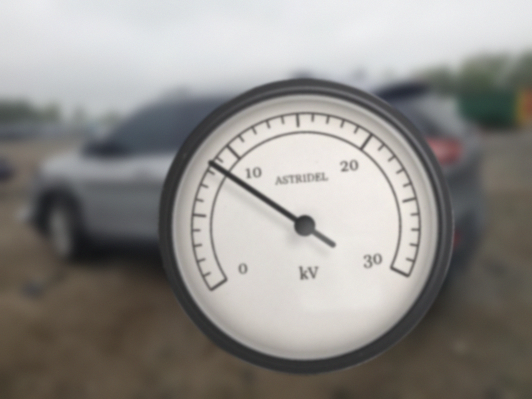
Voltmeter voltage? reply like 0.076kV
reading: 8.5kV
